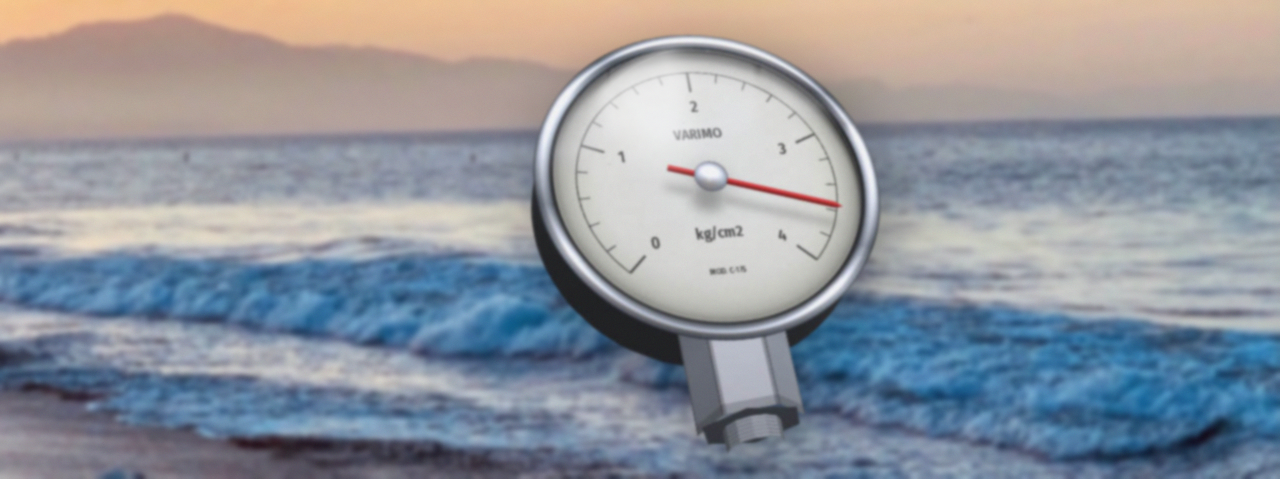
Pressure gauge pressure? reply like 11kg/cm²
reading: 3.6kg/cm²
